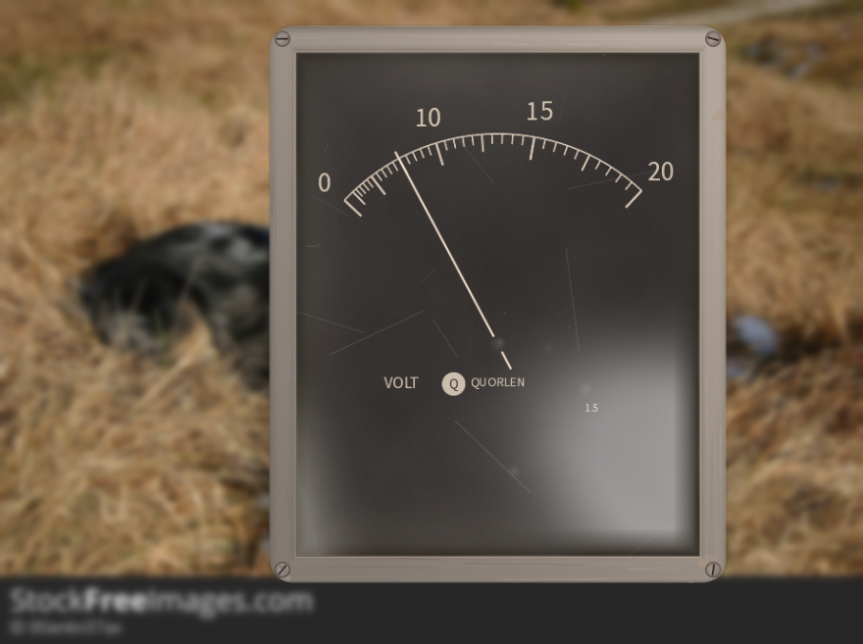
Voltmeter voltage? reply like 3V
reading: 7.5V
